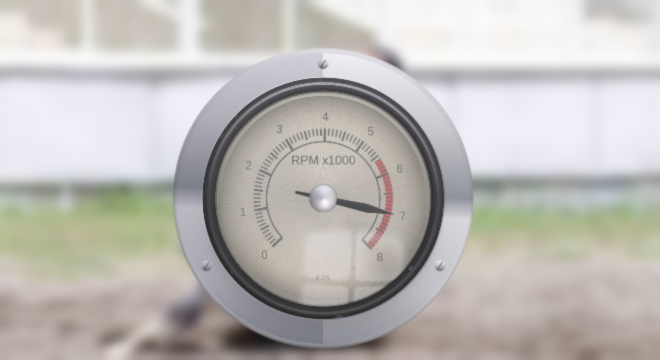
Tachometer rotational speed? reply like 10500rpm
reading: 7000rpm
